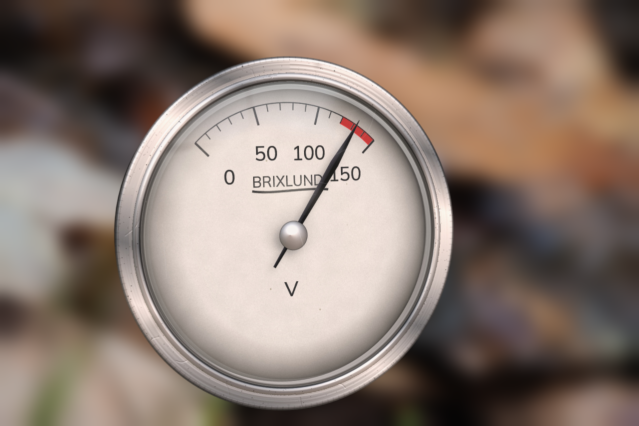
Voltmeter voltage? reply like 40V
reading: 130V
